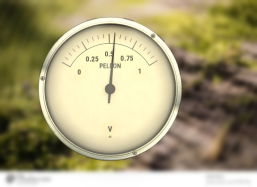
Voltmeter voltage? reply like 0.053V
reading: 0.55V
